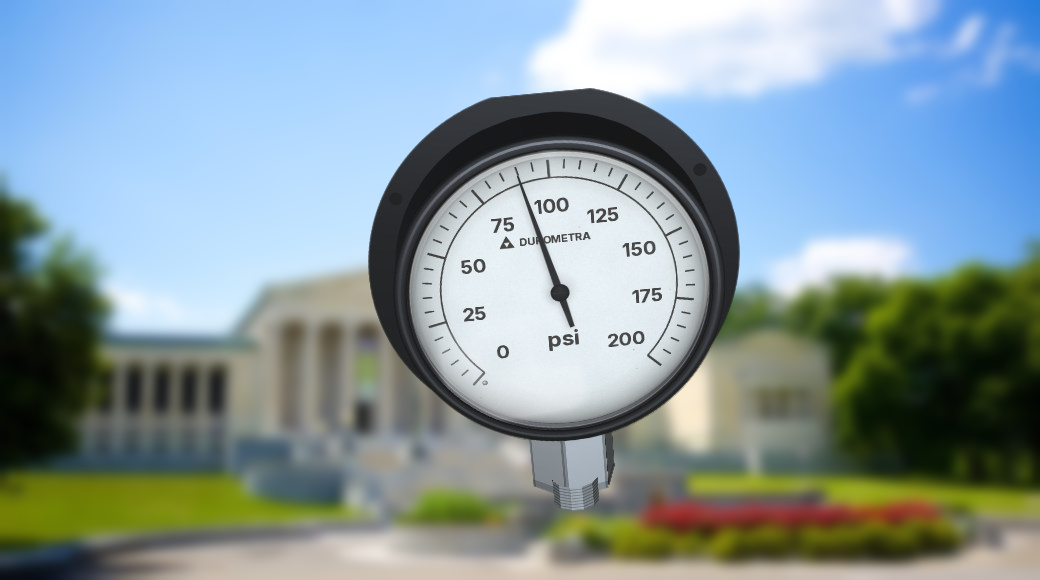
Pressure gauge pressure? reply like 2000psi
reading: 90psi
